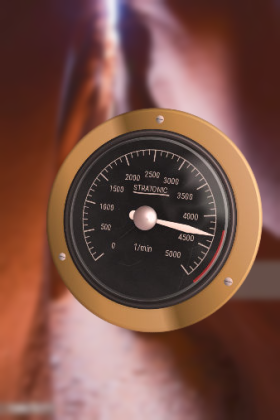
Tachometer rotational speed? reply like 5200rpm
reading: 4300rpm
